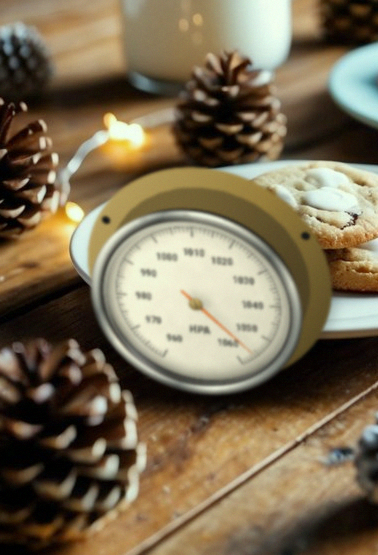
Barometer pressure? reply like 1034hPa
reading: 1055hPa
